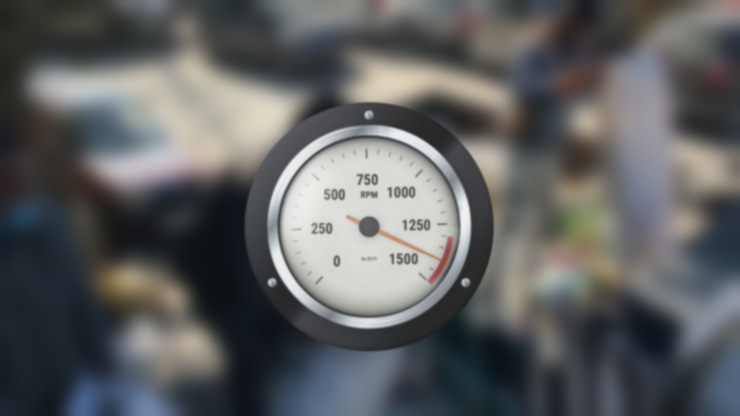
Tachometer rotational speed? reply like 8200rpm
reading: 1400rpm
